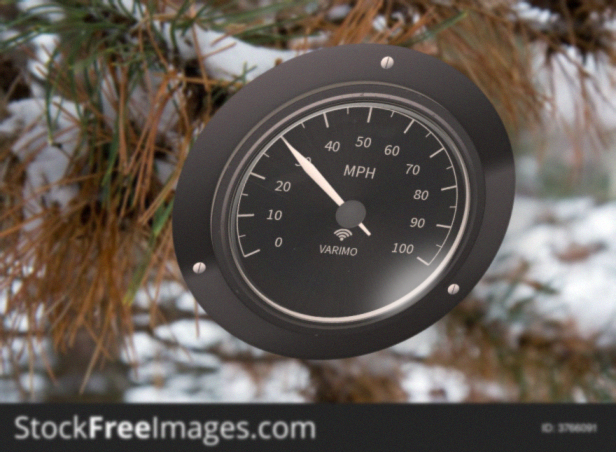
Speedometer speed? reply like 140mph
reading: 30mph
